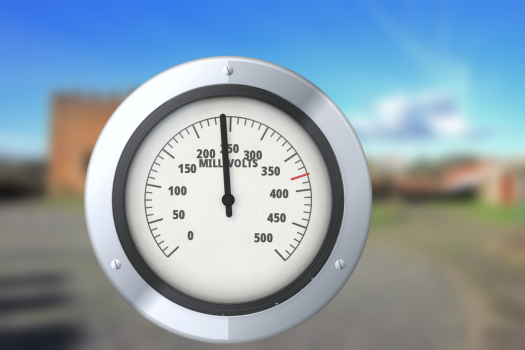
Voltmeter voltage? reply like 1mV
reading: 240mV
